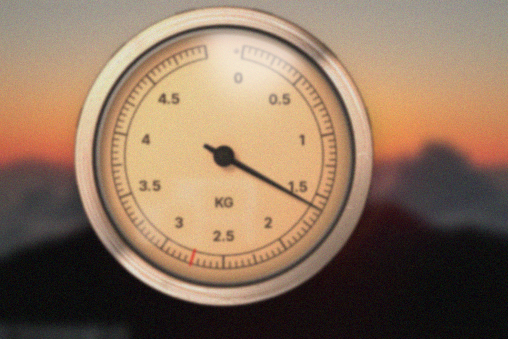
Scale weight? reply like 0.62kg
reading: 1.6kg
